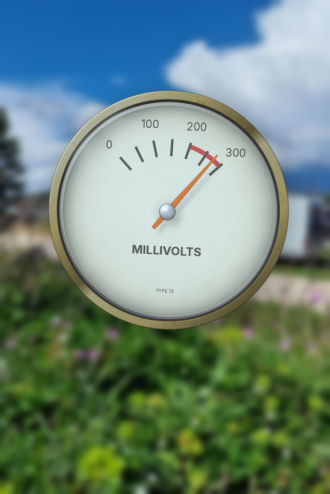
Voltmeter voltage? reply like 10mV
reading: 275mV
